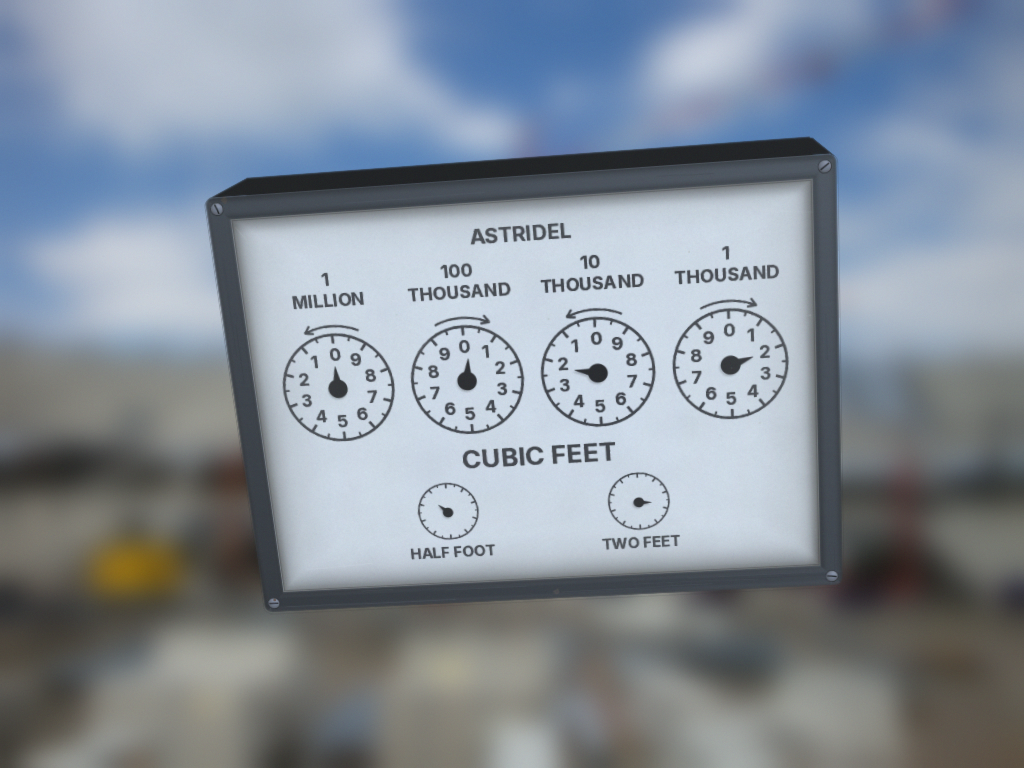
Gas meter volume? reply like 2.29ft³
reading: 2200ft³
